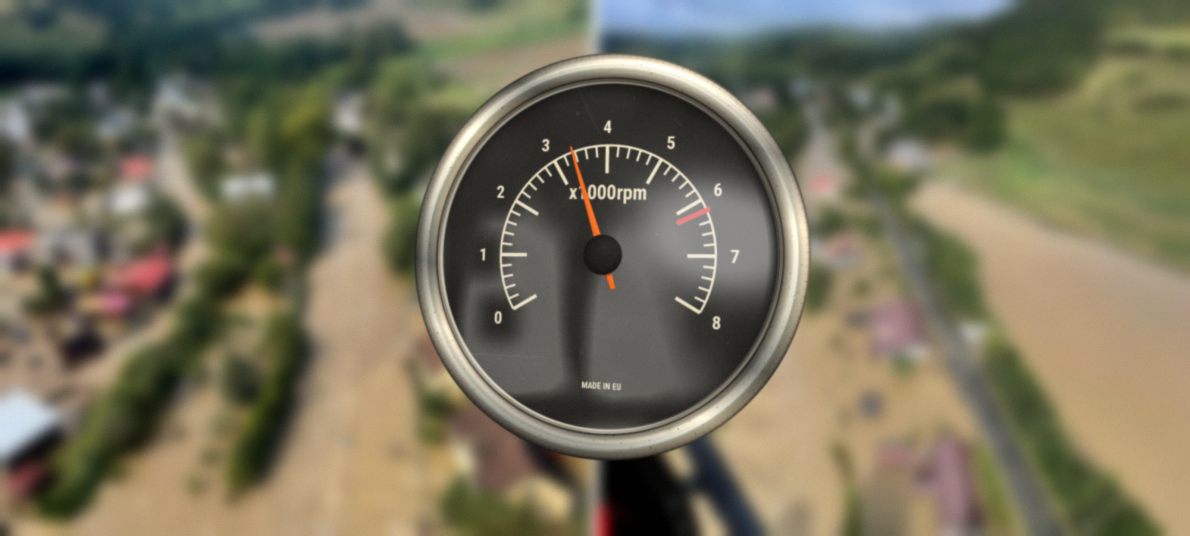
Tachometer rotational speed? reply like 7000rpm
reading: 3400rpm
